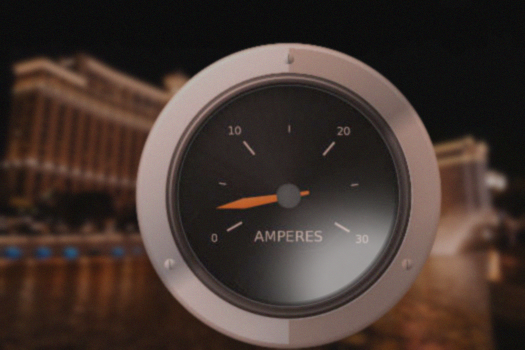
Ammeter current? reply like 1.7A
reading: 2.5A
